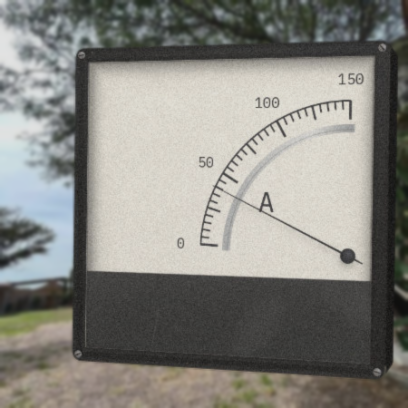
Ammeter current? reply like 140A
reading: 40A
